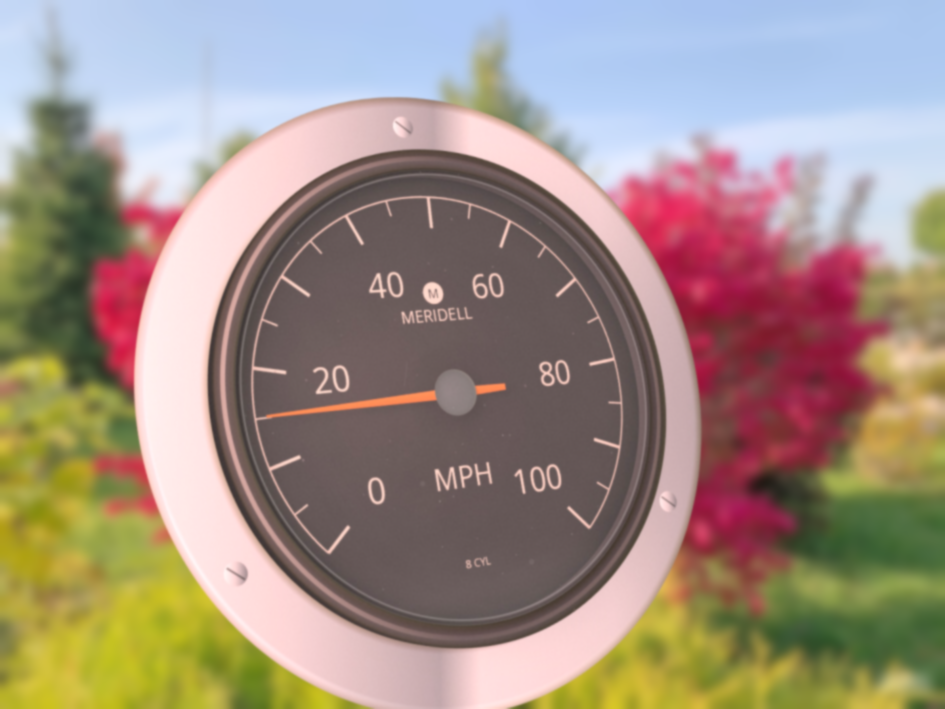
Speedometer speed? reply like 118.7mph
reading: 15mph
